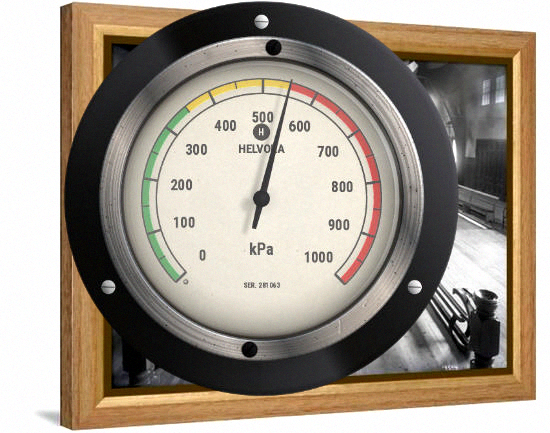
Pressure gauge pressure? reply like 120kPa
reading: 550kPa
